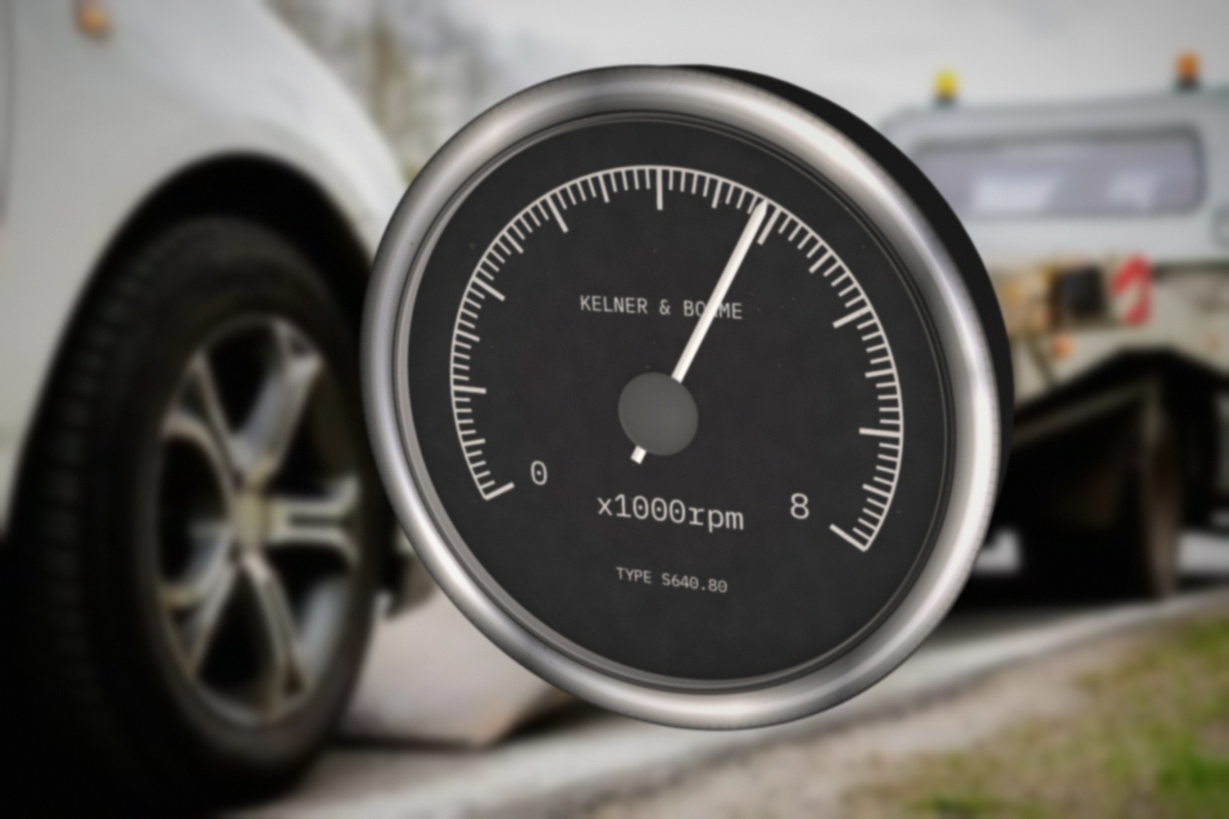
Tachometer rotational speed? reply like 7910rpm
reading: 4900rpm
